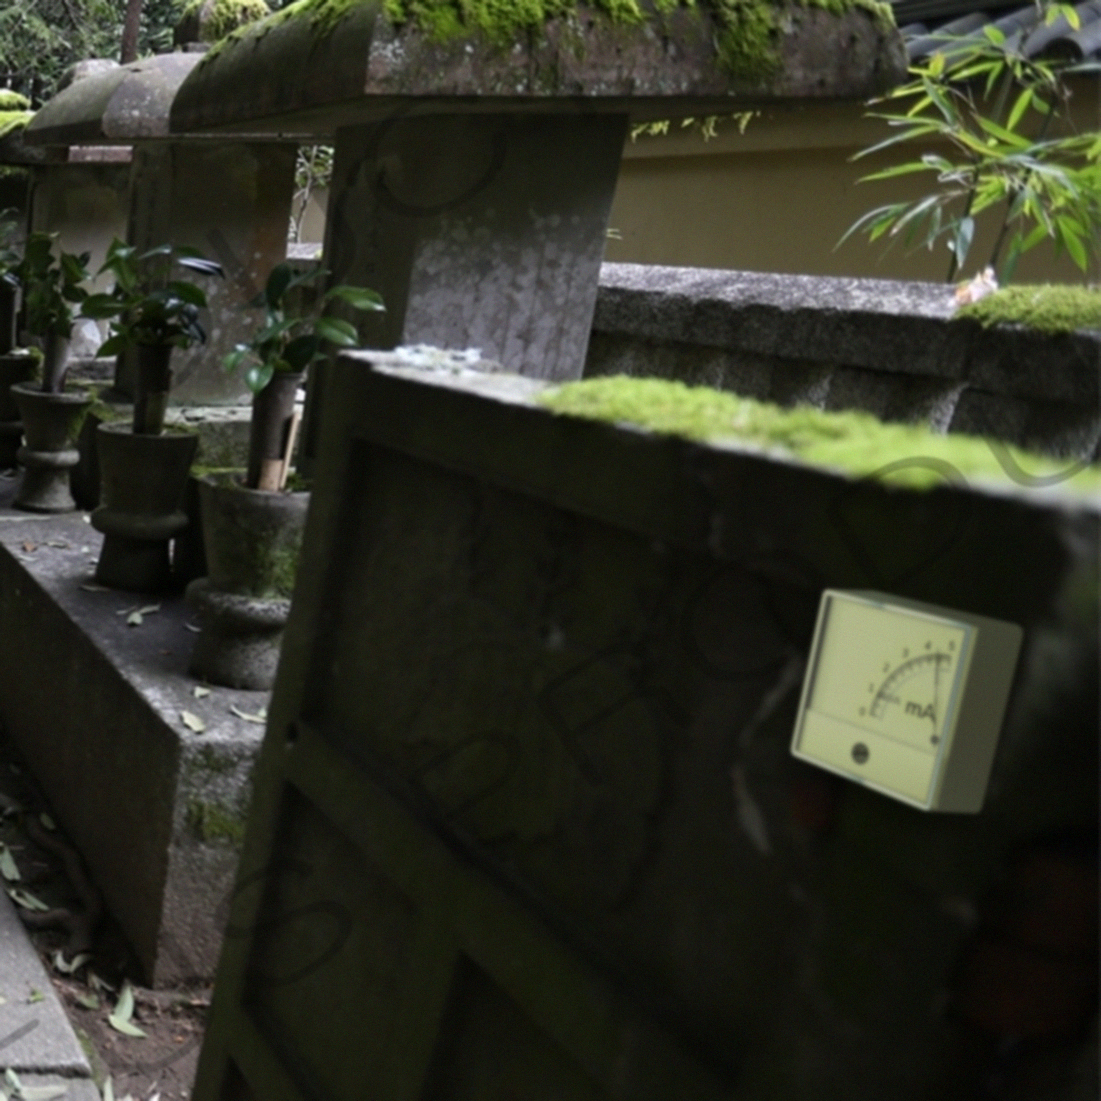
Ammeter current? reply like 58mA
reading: 4.5mA
